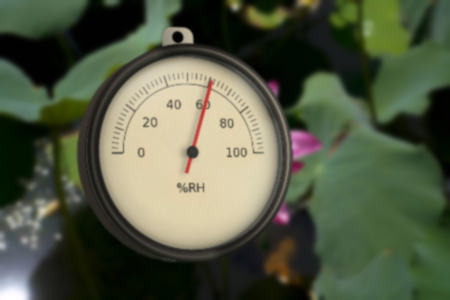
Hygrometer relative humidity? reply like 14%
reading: 60%
